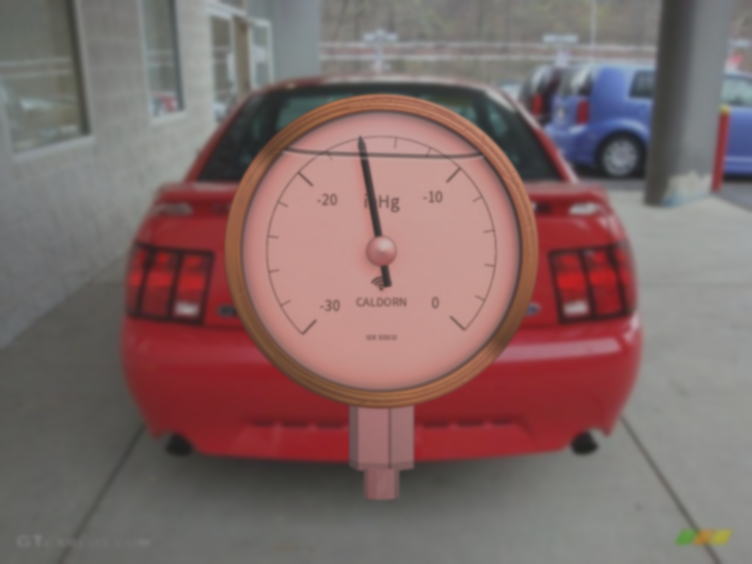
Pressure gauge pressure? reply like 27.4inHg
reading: -16inHg
